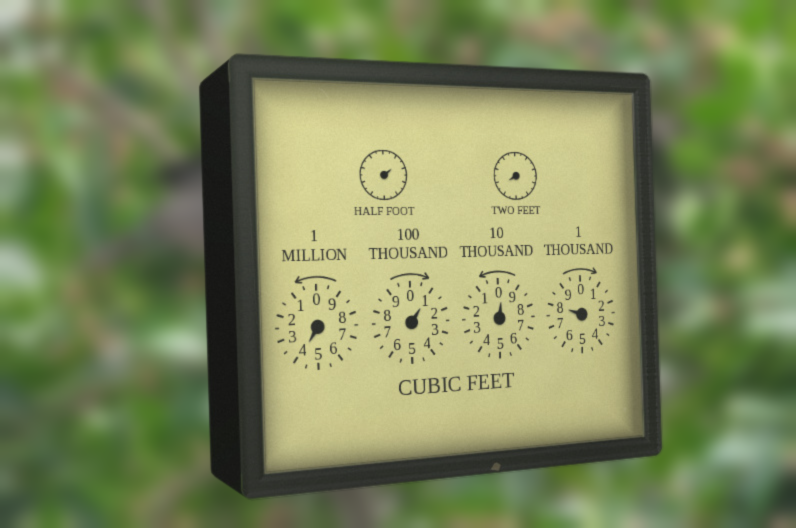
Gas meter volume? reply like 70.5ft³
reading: 409800ft³
